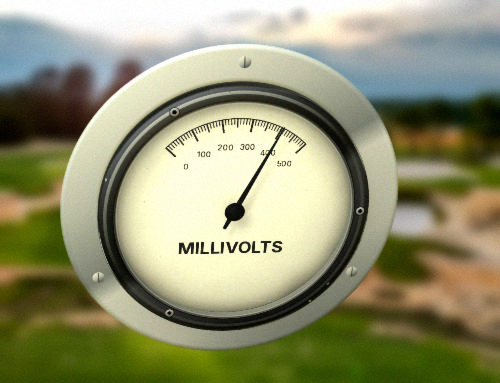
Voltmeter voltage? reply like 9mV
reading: 400mV
